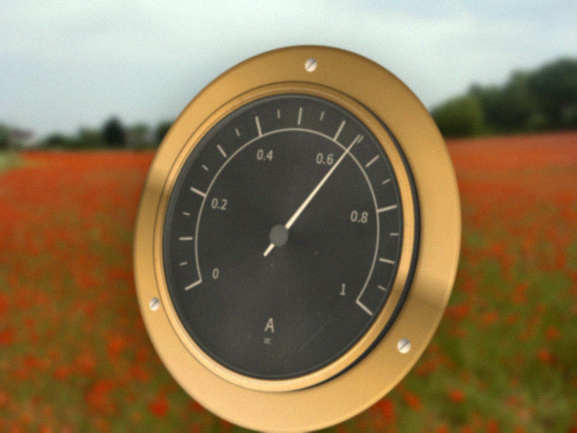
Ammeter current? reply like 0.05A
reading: 0.65A
